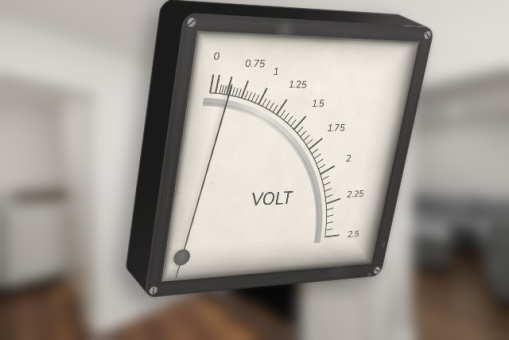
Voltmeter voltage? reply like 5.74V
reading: 0.5V
